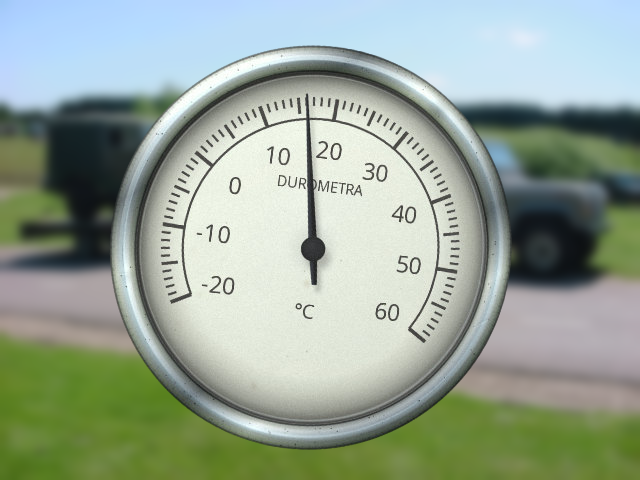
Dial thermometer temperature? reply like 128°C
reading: 16°C
